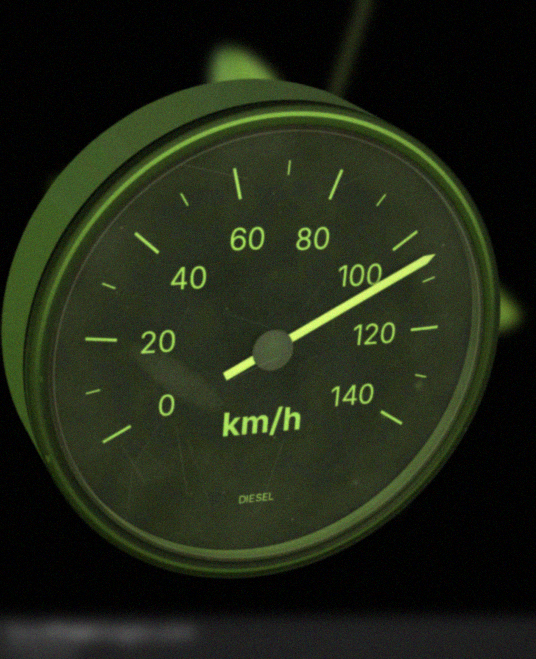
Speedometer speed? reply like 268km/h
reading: 105km/h
